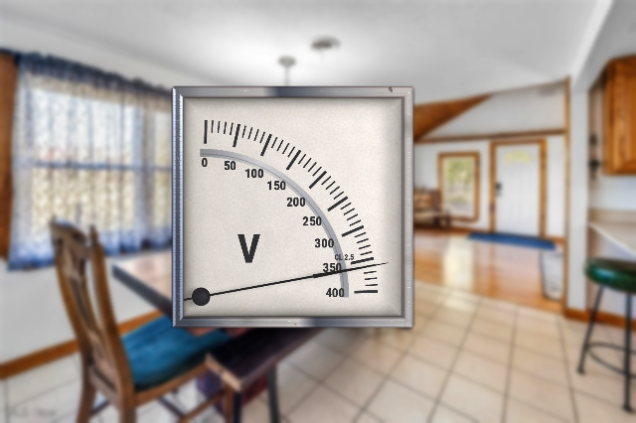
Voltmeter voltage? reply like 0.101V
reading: 360V
